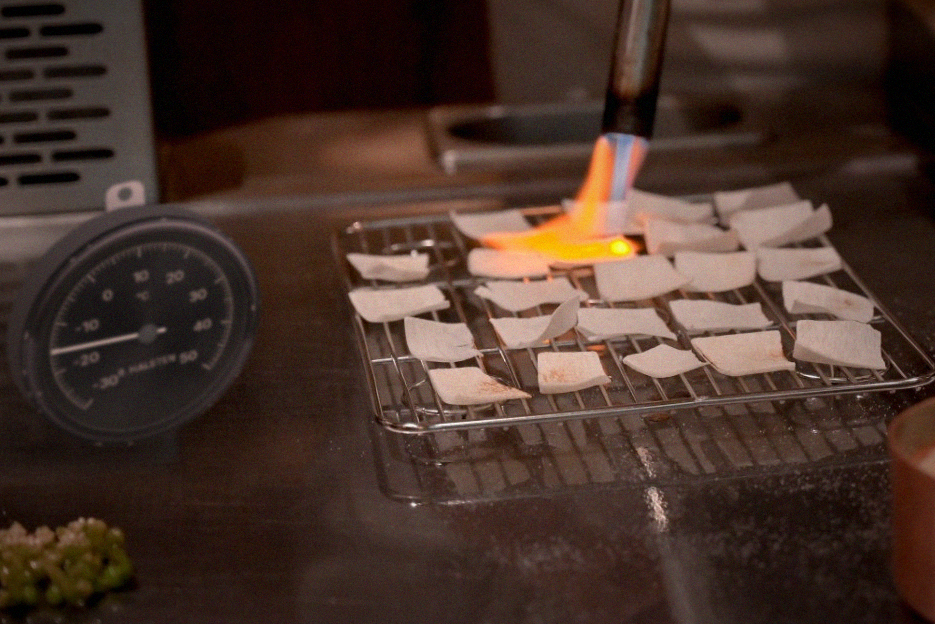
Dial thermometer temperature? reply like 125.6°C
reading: -15°C
